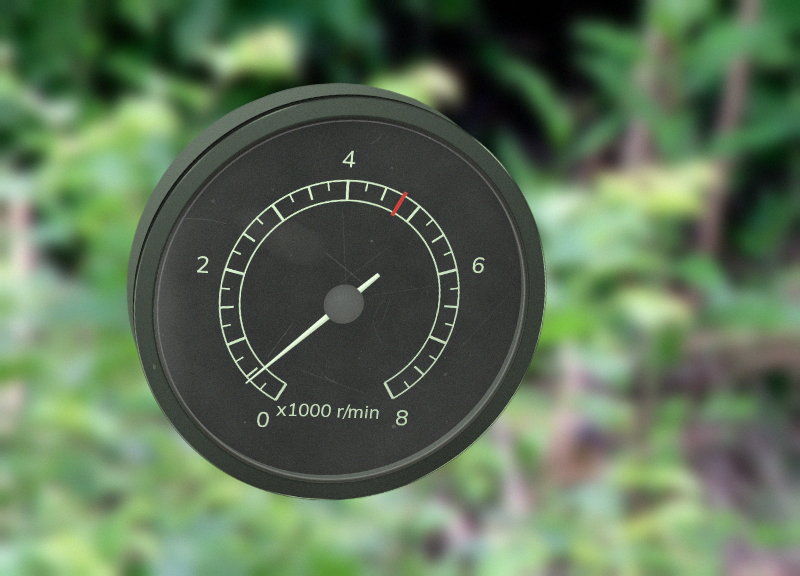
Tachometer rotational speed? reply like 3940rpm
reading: 500rpm
